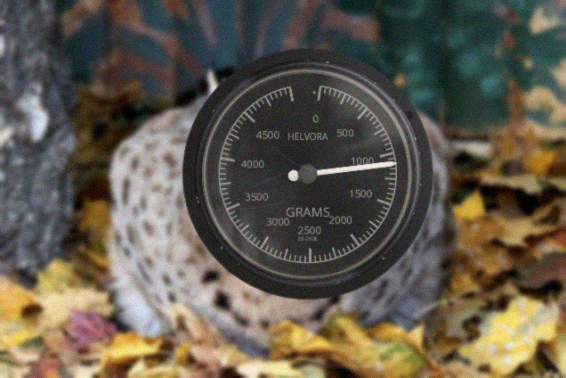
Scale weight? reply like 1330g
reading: 1100g
